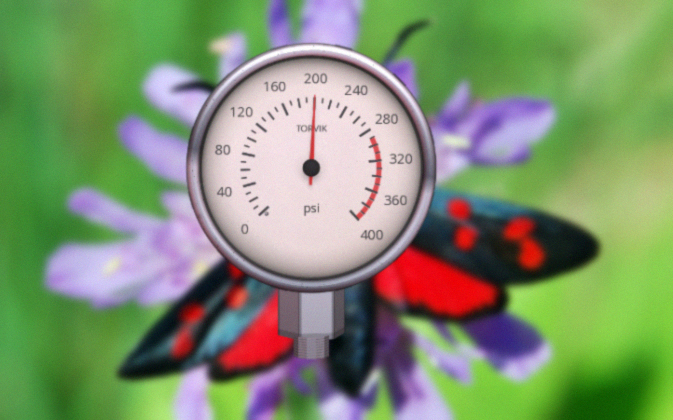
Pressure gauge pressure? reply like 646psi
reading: 200psi
